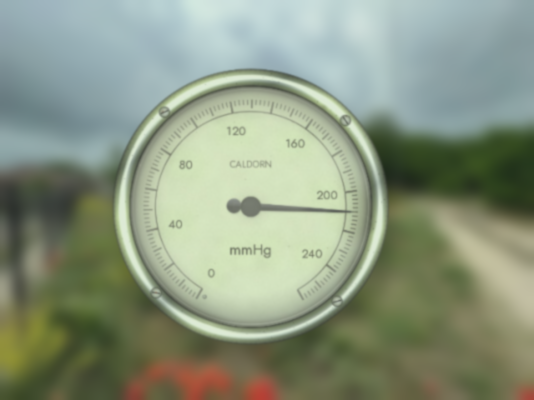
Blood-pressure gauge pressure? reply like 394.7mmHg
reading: 210mmHg
